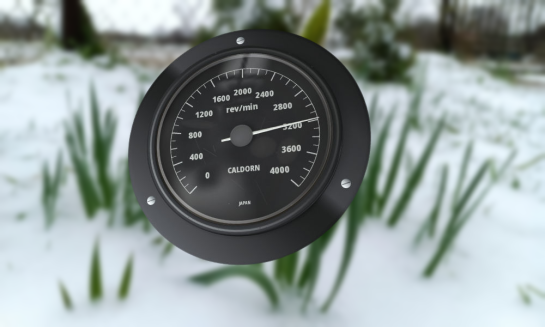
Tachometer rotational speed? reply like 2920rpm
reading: 3200rpm
